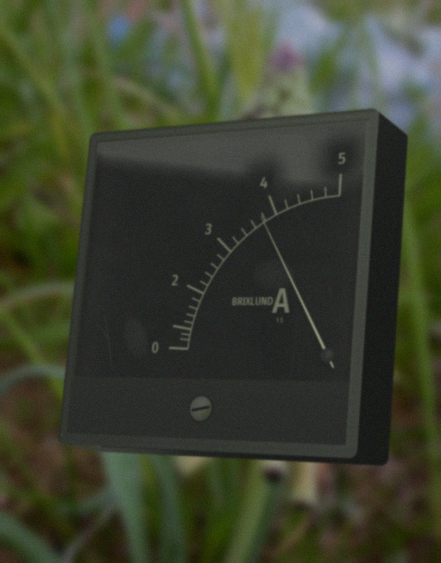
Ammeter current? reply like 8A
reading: 3.8A
